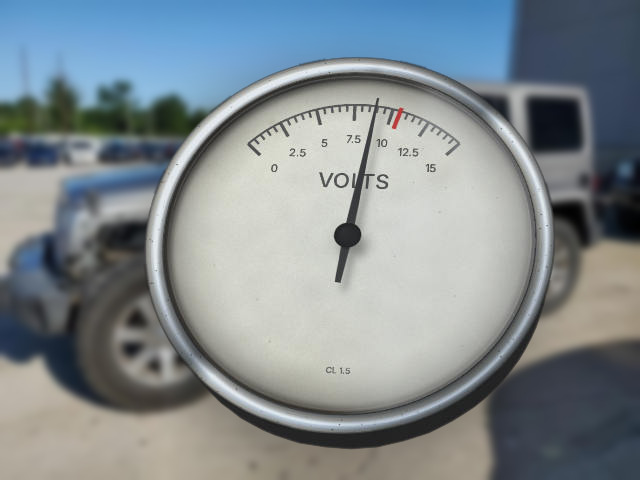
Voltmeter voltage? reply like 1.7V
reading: 9V
